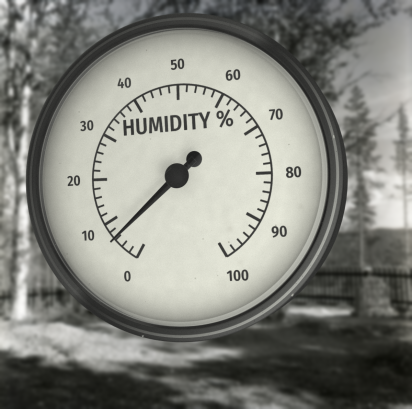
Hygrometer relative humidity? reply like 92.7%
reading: 6%
